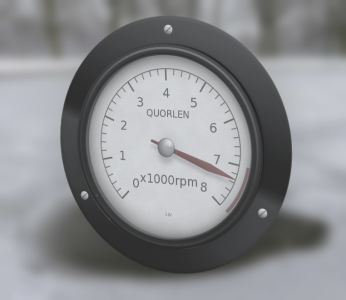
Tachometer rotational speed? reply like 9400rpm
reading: 7300rpm
